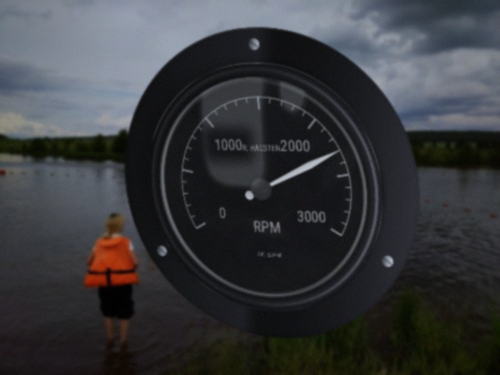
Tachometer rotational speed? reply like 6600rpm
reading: 2300rpm
